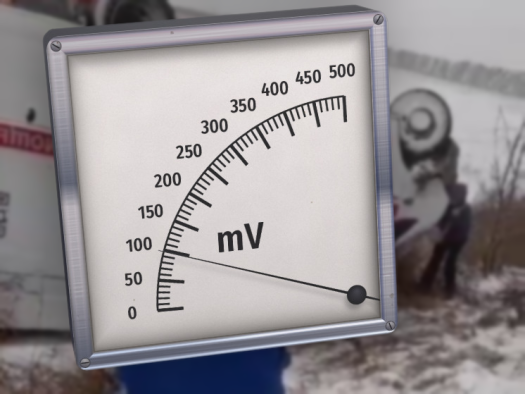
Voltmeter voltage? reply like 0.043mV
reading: 100mV
